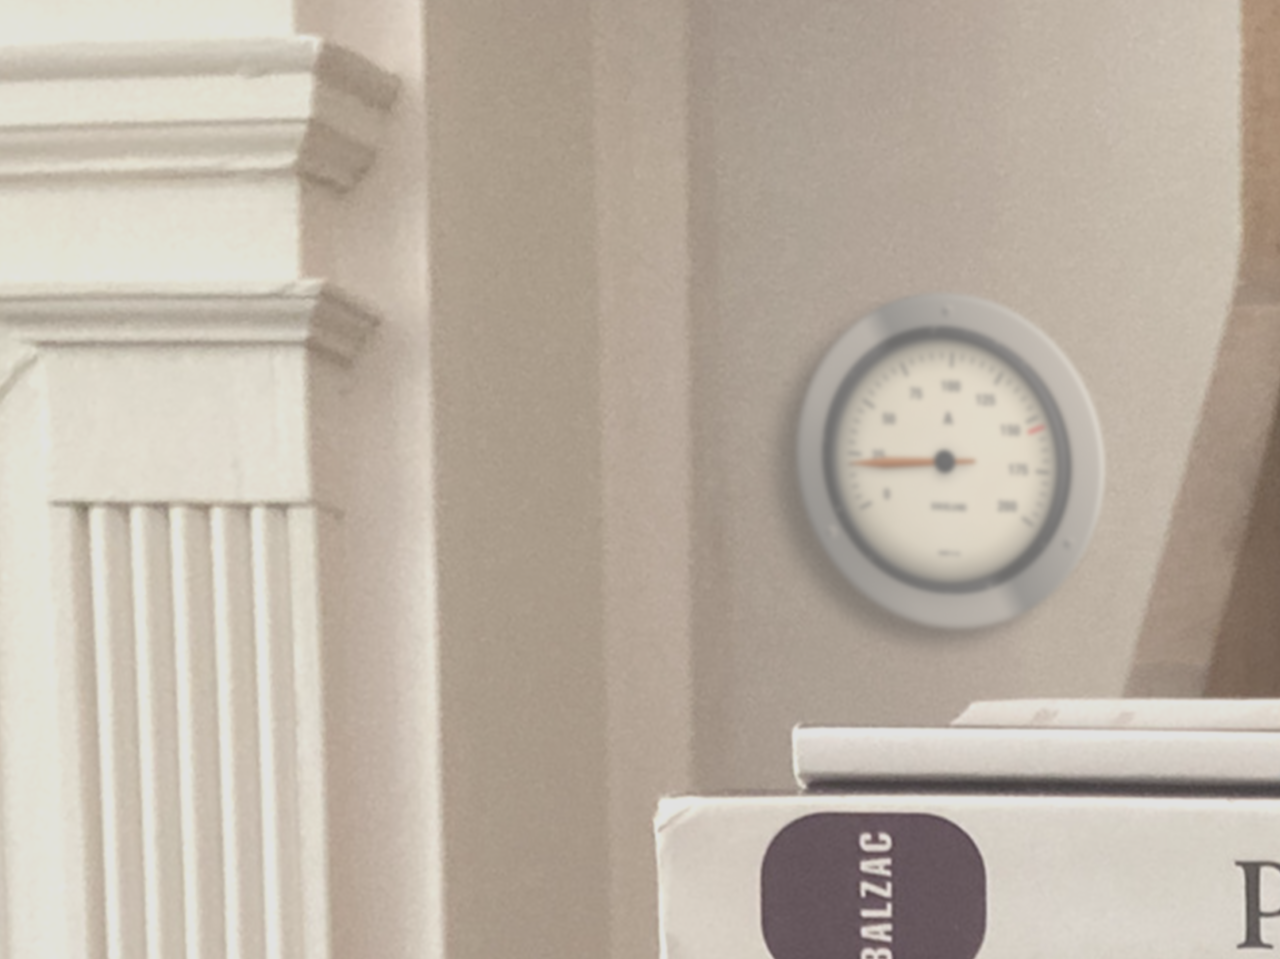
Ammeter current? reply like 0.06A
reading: 20A
